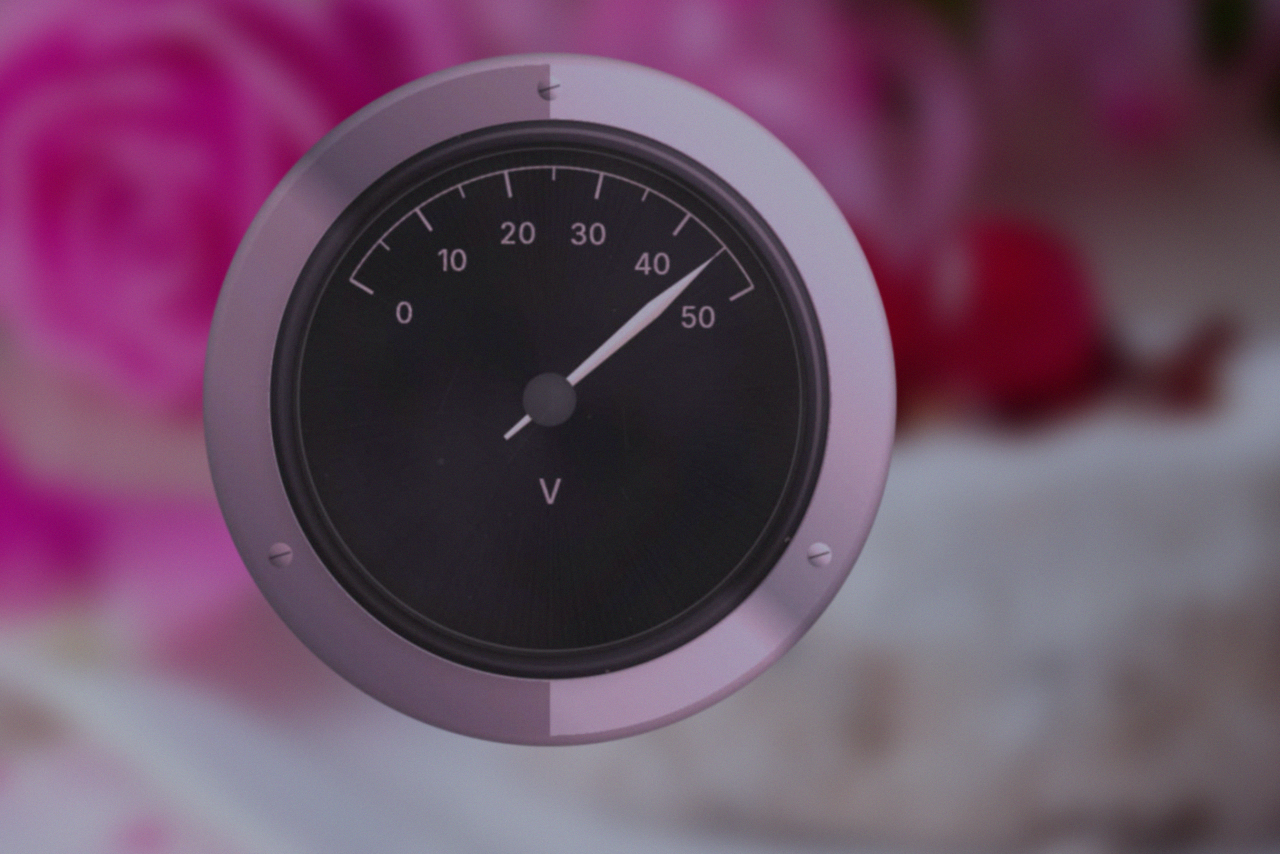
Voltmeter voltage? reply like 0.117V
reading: 45V
